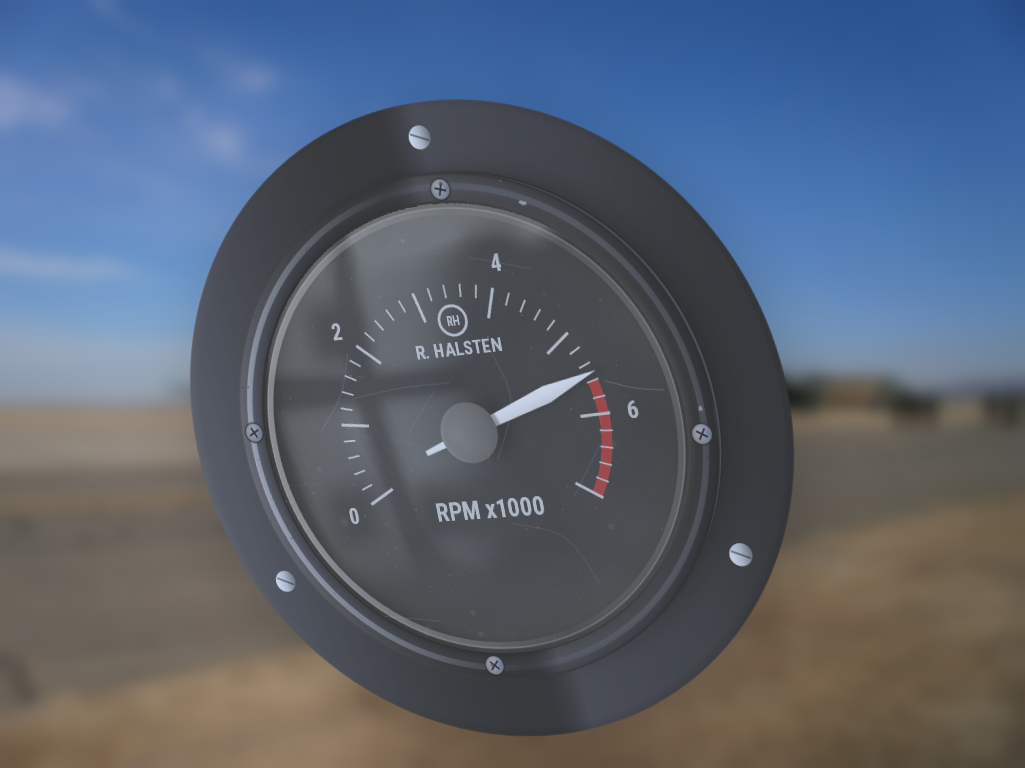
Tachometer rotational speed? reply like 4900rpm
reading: 5500rpm
